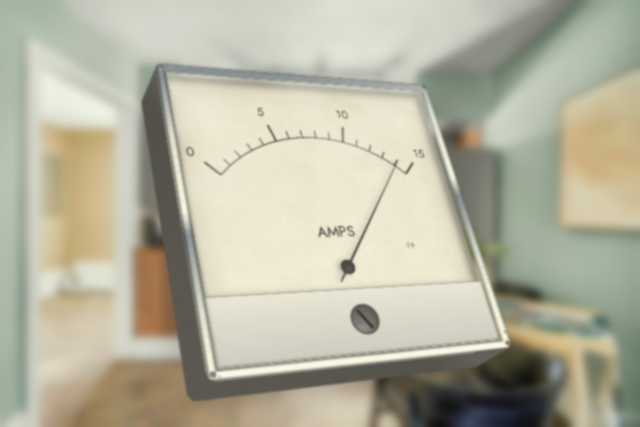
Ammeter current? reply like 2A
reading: 14A
